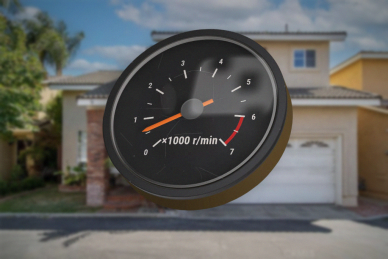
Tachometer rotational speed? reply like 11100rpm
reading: 500rpm
